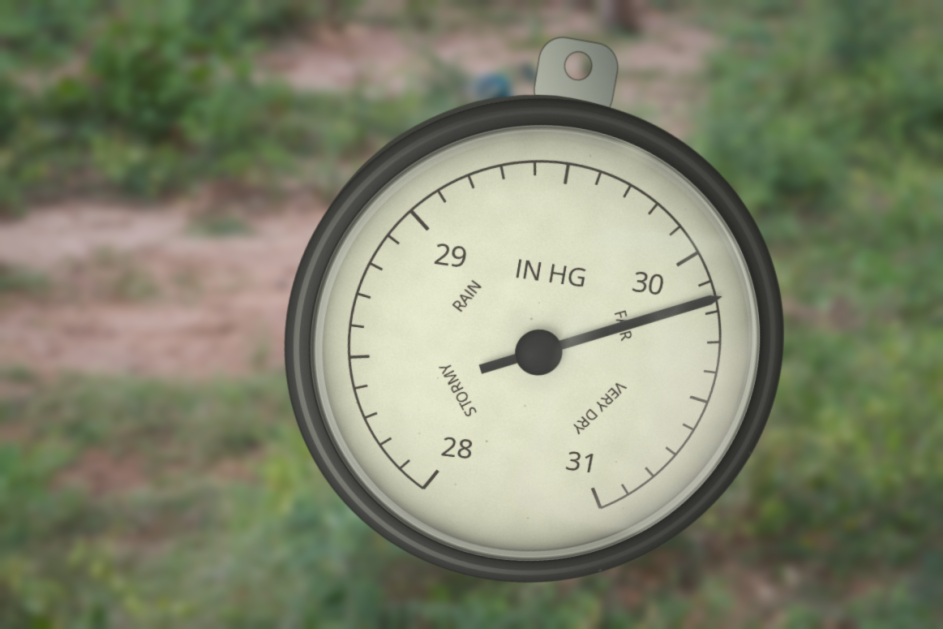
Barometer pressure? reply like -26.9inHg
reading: 30.15inHg
